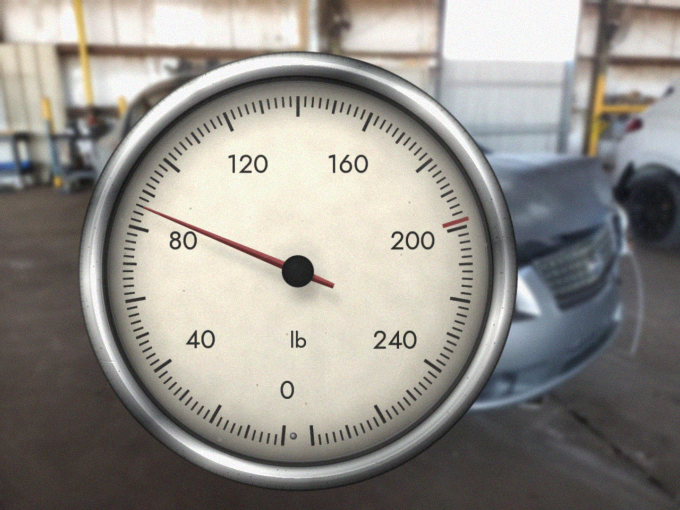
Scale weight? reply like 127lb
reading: 86lb
